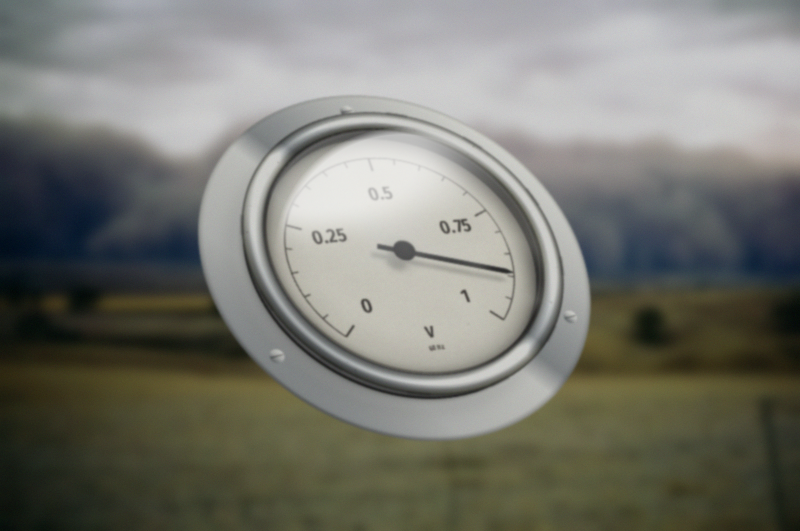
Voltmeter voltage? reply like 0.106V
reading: 0.9V
